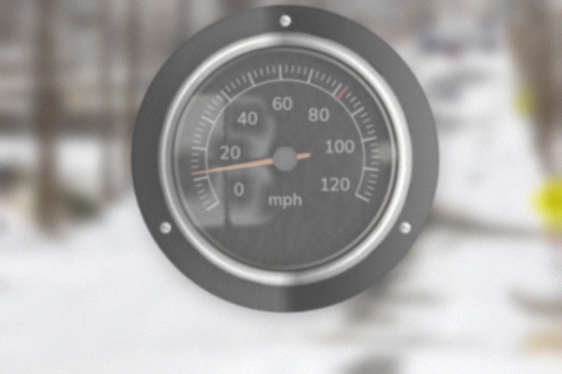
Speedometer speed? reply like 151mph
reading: 12mph
